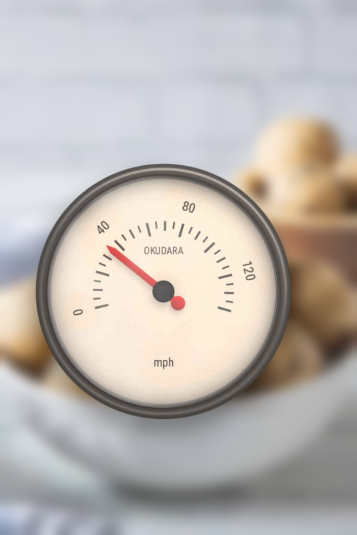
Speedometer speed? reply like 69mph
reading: 35mph
